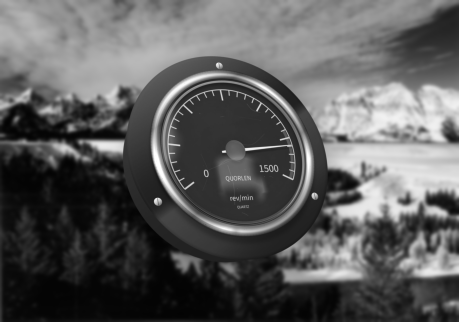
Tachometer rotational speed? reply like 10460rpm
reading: 1300rpm
